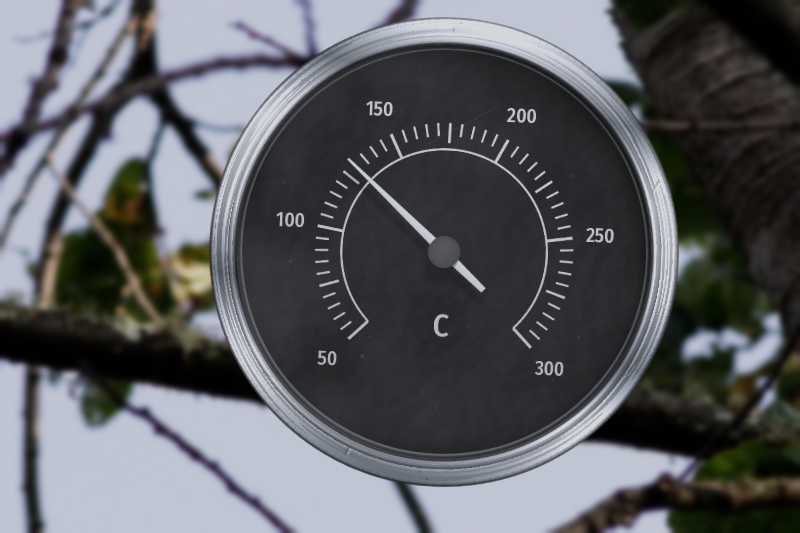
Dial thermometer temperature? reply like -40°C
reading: 130°C
